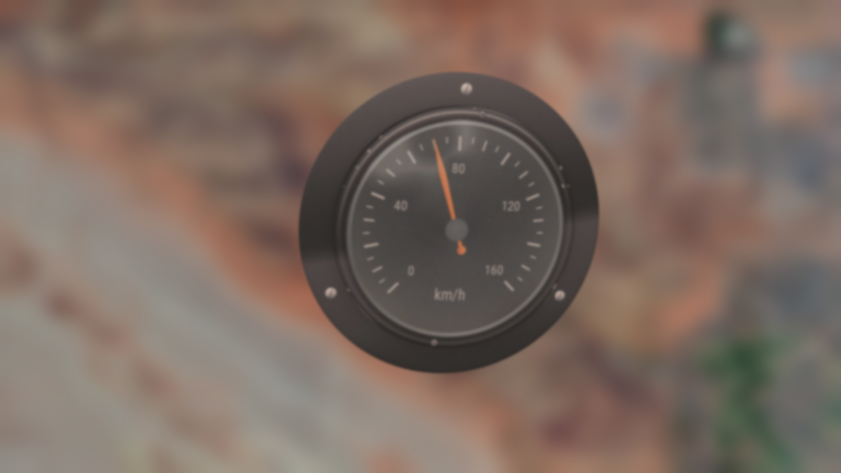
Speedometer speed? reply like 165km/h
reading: 70km/h
